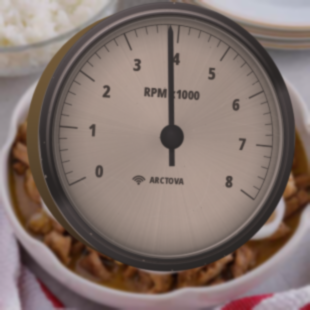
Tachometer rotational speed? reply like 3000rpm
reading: 3800rpm
